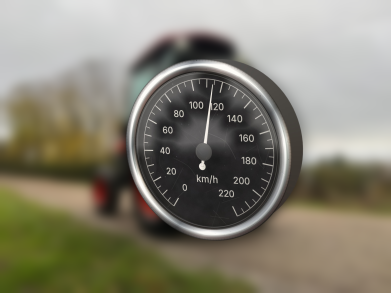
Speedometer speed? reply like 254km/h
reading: 115km/h
